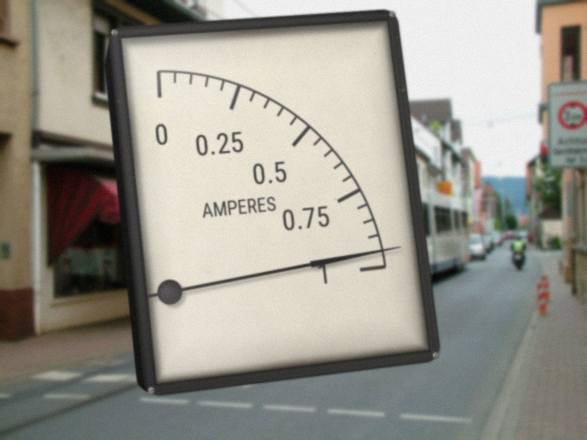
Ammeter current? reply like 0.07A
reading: 0.95A
